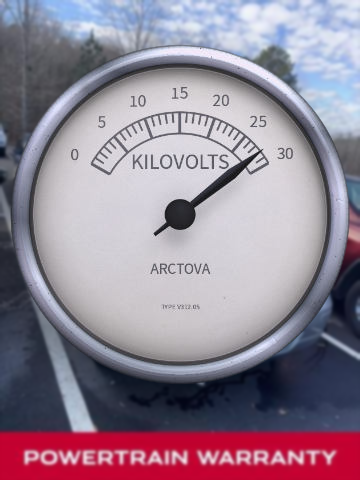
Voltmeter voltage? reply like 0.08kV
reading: 28kV
